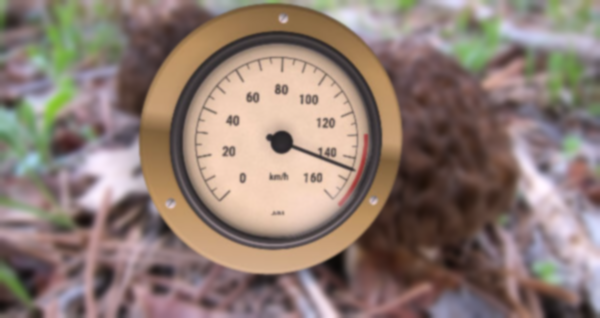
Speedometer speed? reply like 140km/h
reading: 145km/h
